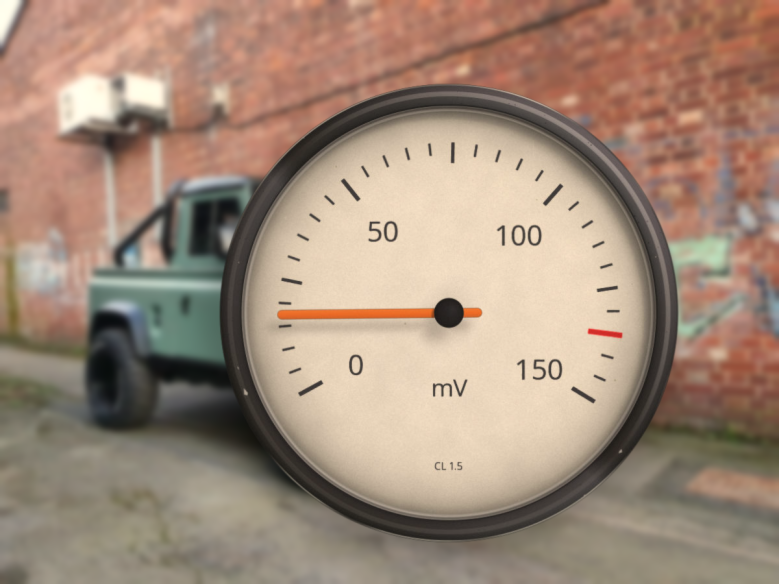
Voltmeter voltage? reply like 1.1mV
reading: 17.5mV
